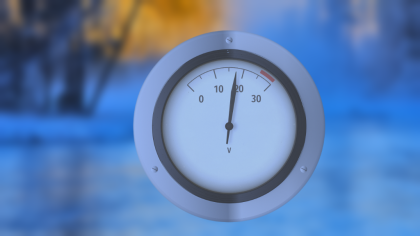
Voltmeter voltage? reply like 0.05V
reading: 17.5V
